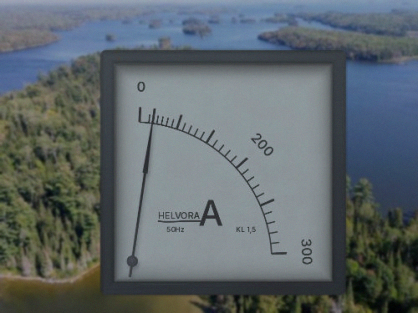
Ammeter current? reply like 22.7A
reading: 50A
